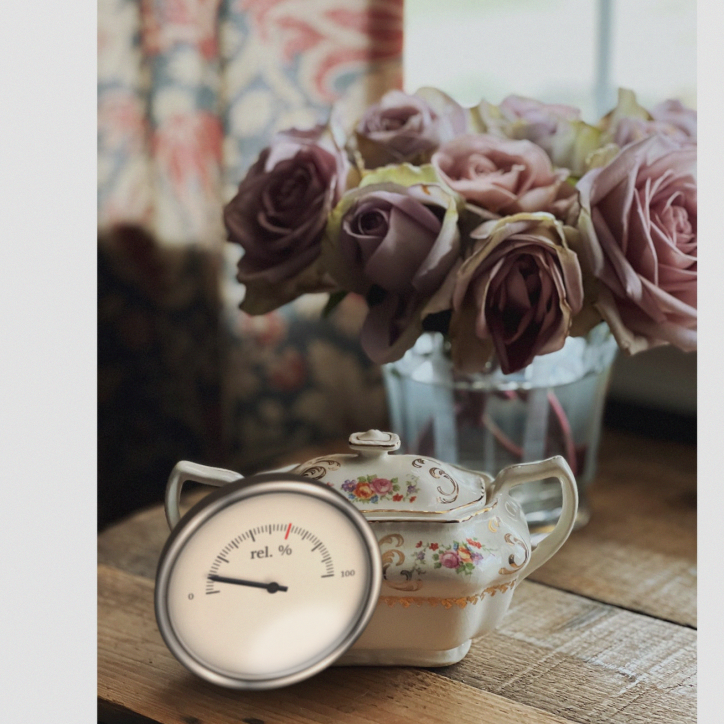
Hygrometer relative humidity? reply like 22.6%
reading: 10%
